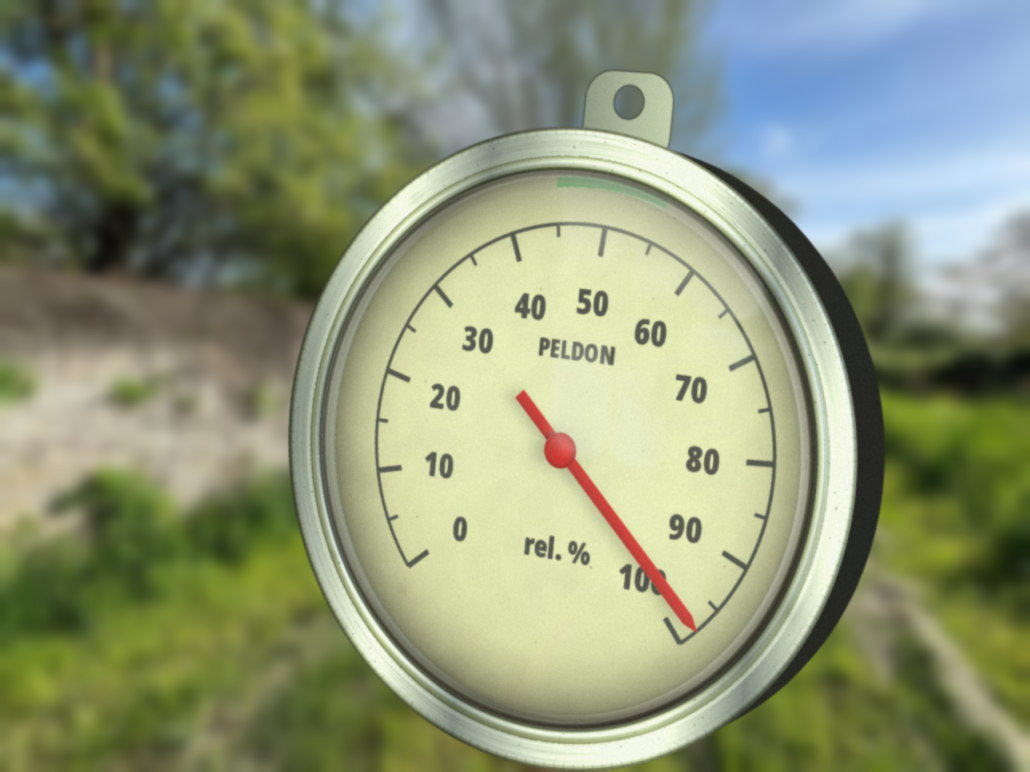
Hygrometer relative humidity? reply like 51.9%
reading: 97.5%
